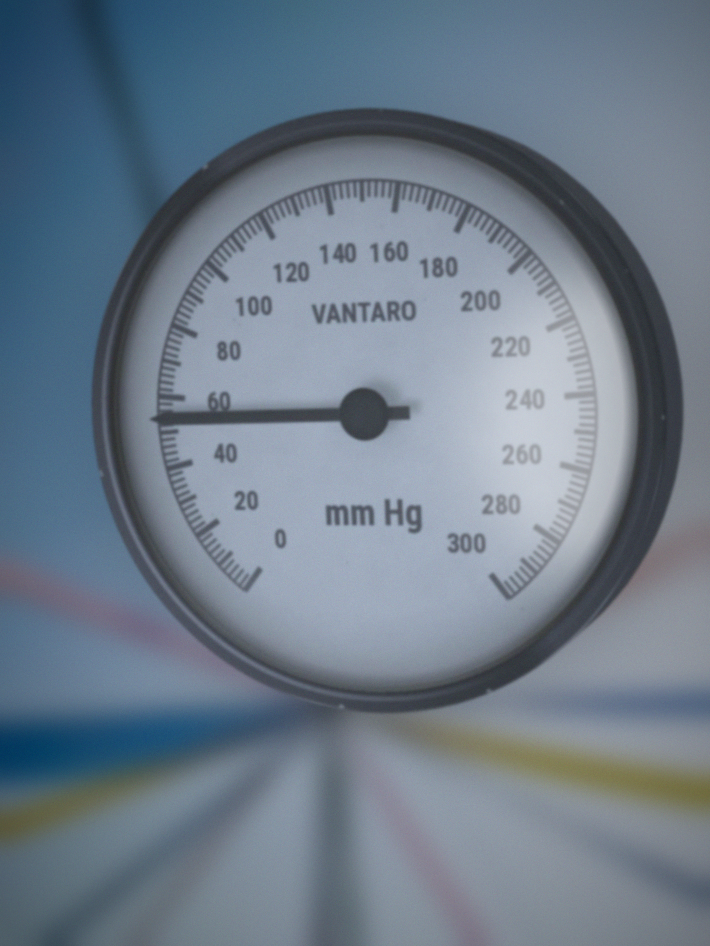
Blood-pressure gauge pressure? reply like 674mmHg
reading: 54mmHg
